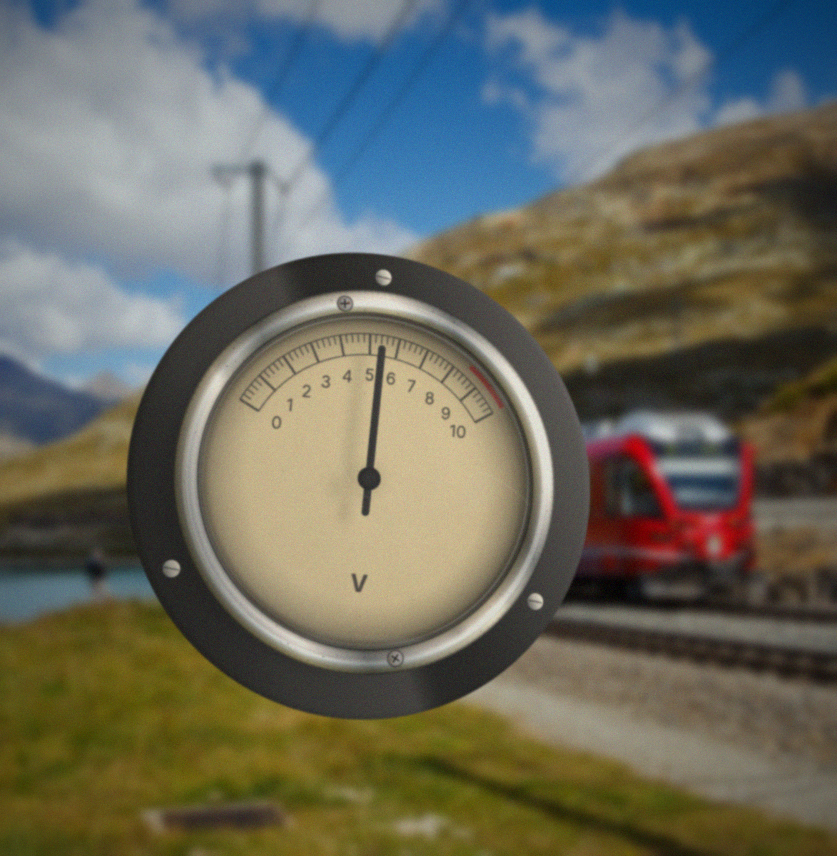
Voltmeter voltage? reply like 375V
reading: 5.4V
